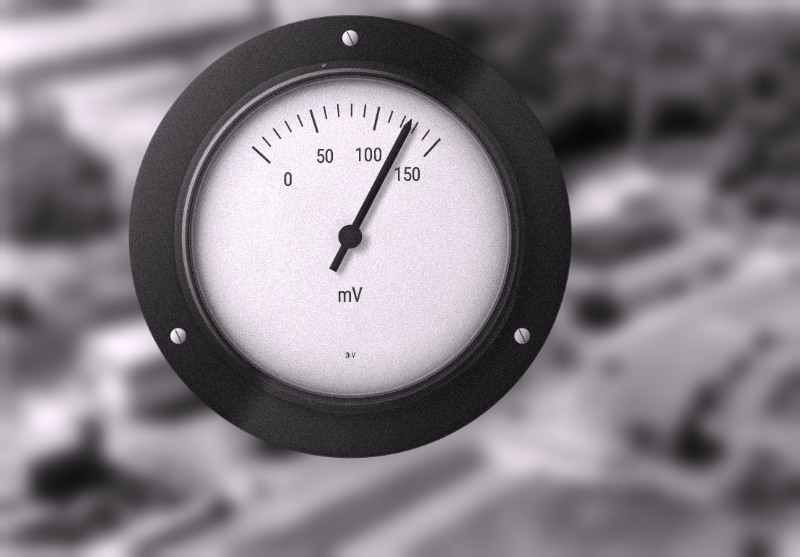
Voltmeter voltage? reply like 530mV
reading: 125mV
